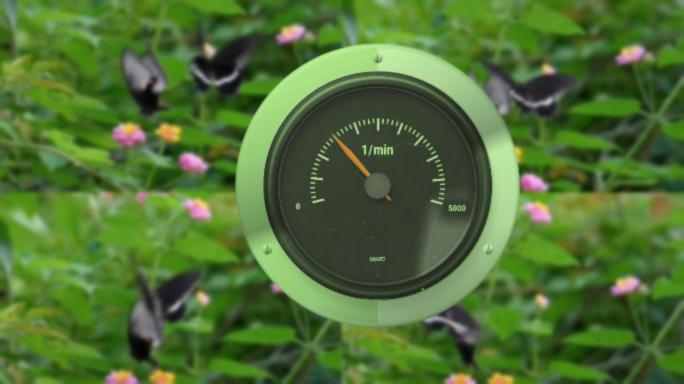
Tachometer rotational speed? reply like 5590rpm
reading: 1500rpm
